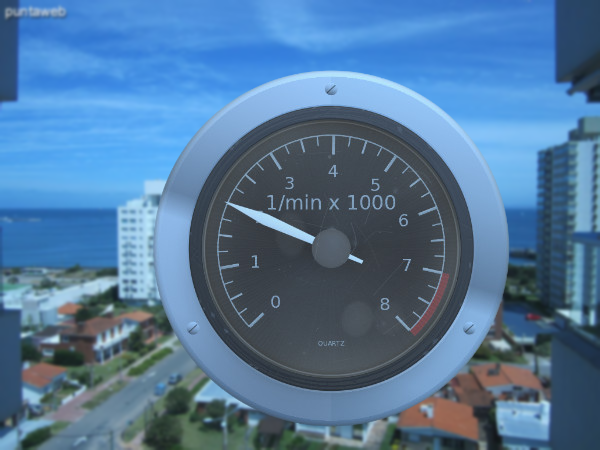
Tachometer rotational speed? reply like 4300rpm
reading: 2000rpm
